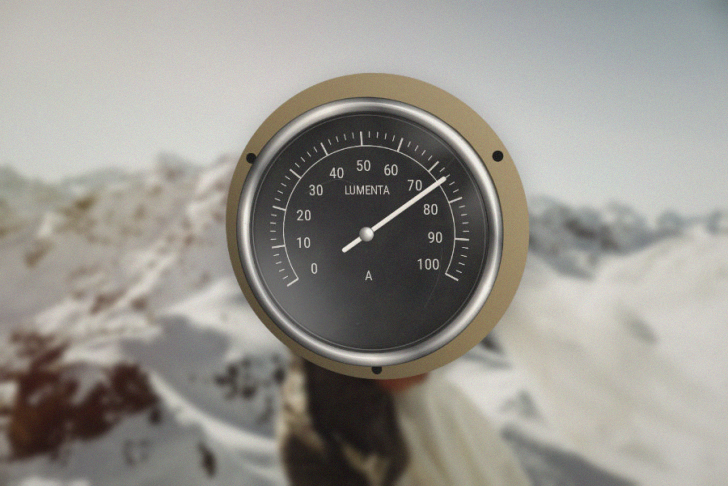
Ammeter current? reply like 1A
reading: 74A
